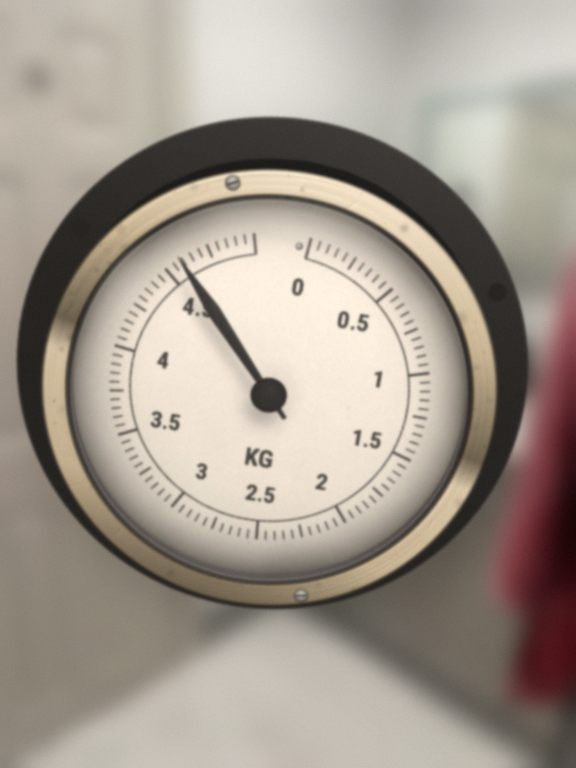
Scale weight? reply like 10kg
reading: 4.6kg
